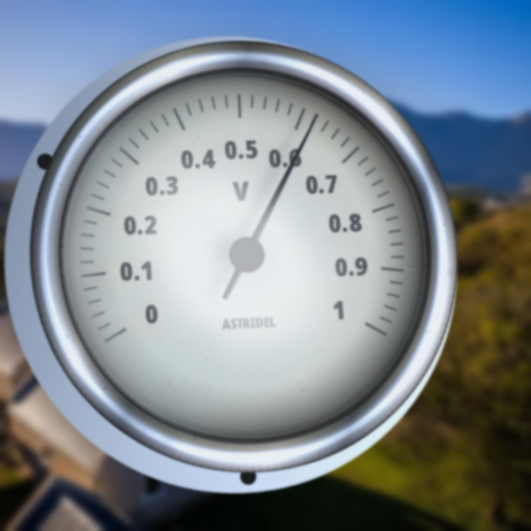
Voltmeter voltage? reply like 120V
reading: 0.62V
